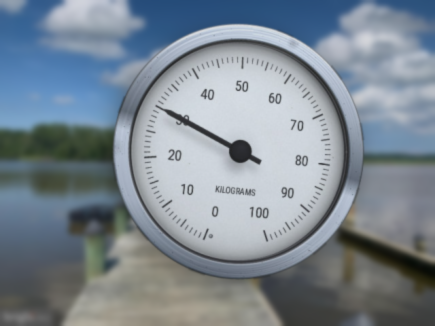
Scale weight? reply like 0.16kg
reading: 30kg
